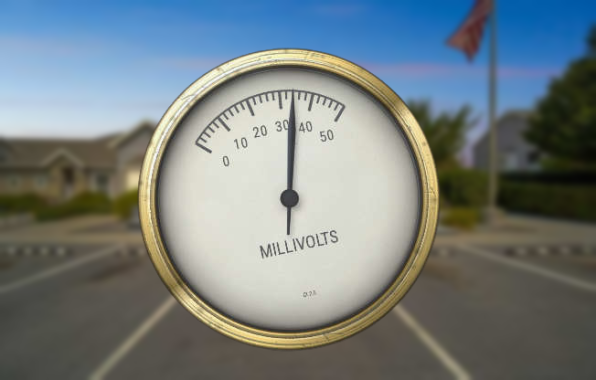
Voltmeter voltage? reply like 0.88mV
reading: 34mV
